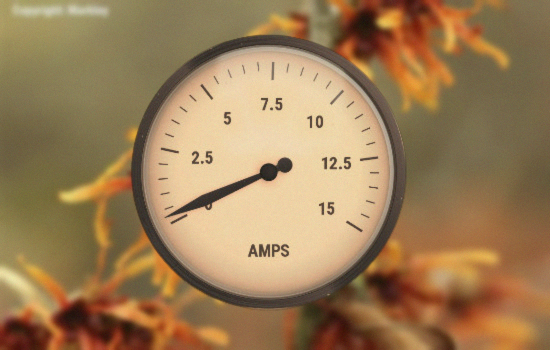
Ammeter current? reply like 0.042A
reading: 0.25A
